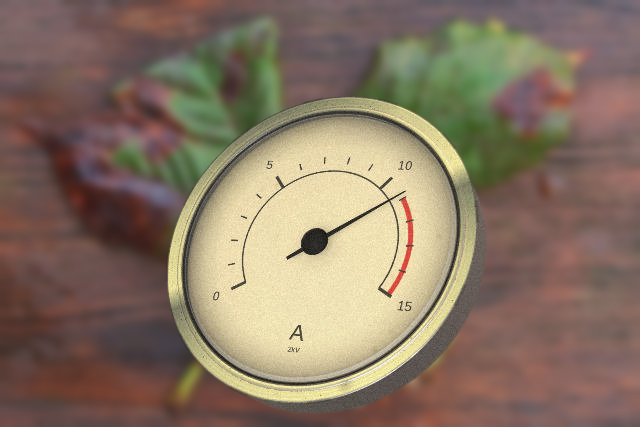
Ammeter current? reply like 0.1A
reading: 11A
